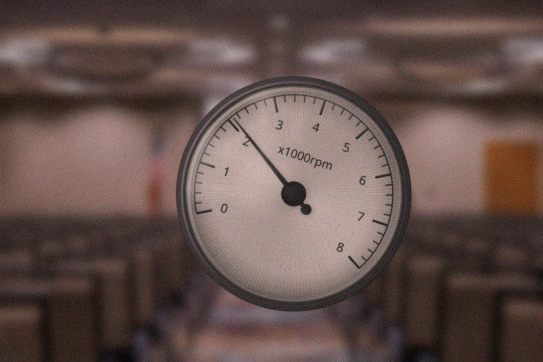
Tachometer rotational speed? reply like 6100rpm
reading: 2100rpm
